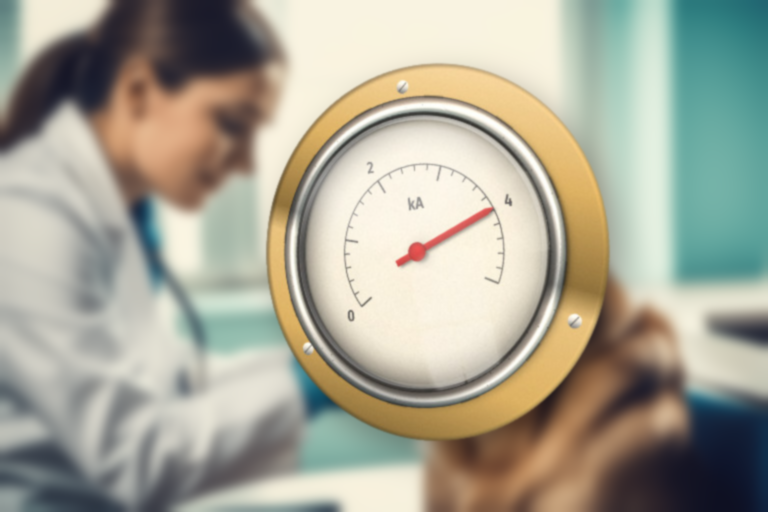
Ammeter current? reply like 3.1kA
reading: 4kA
